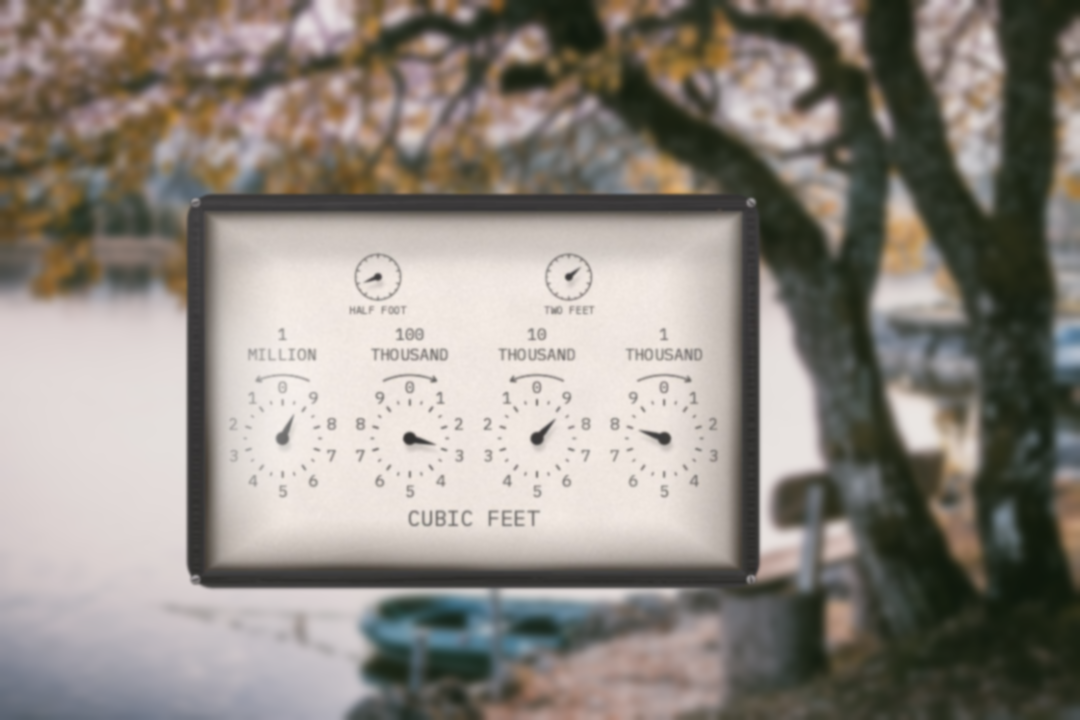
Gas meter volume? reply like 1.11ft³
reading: 928800ft³
